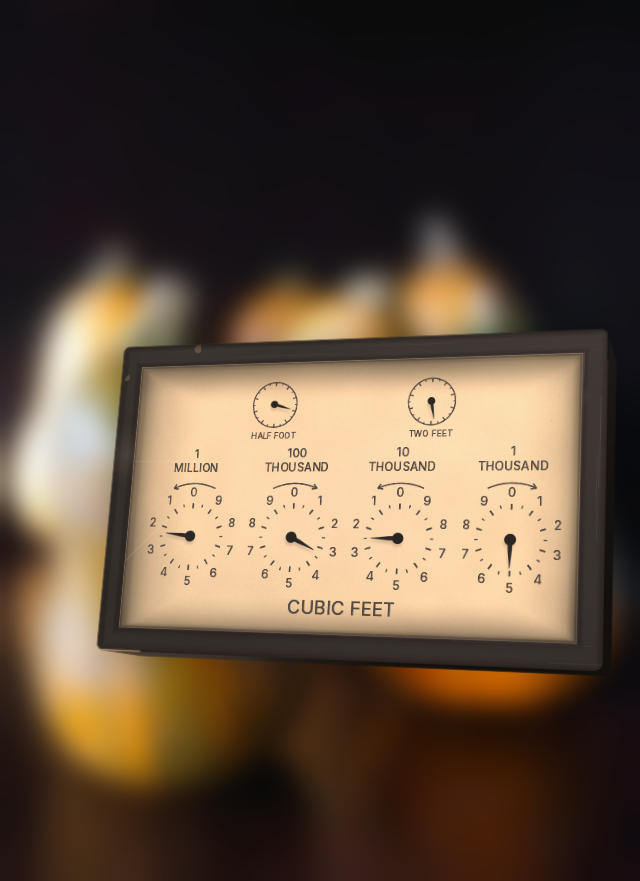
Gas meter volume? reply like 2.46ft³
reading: 232500ft³
